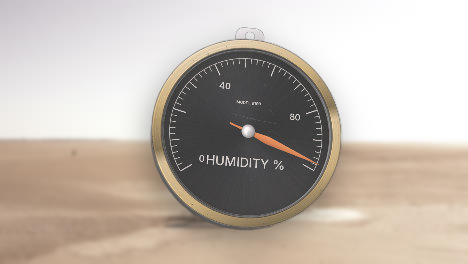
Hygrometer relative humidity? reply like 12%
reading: 98%
